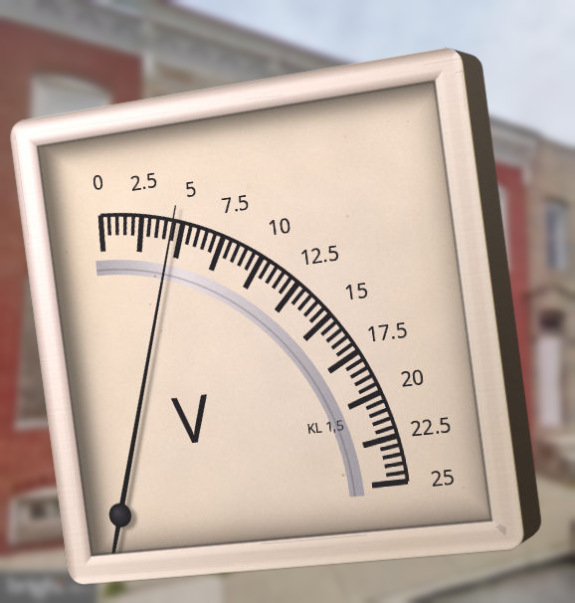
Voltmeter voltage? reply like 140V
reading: 4.5V
